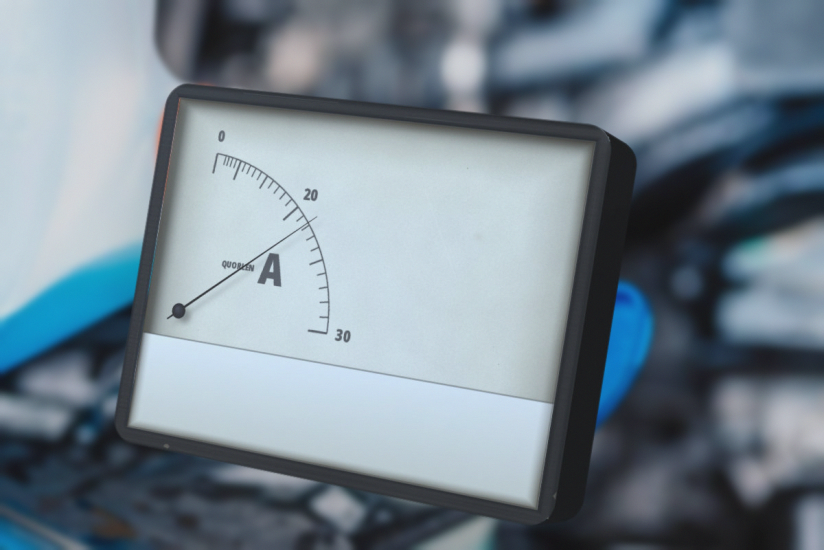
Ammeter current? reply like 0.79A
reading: 22A
